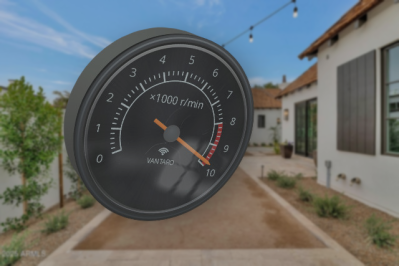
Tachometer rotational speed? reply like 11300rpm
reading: 9800rpm
